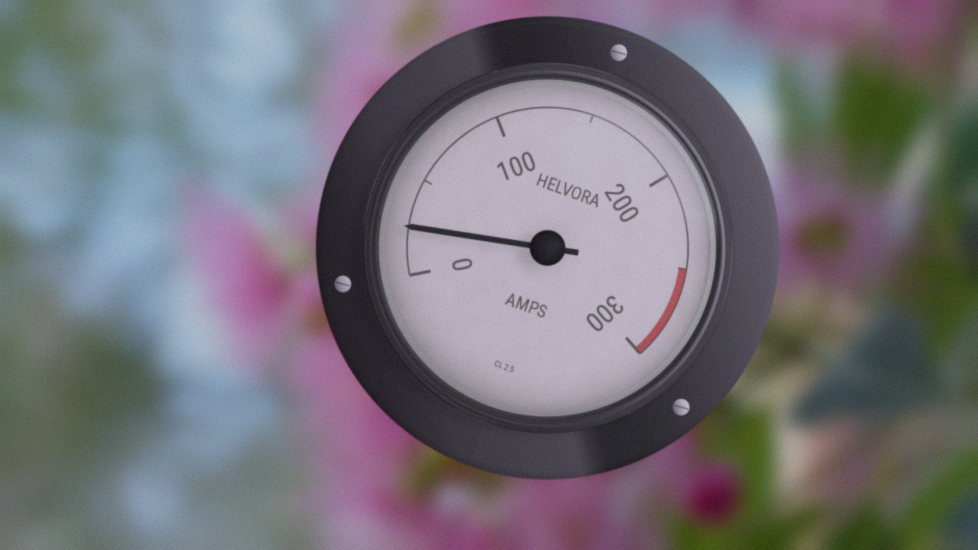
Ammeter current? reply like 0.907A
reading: 25A
